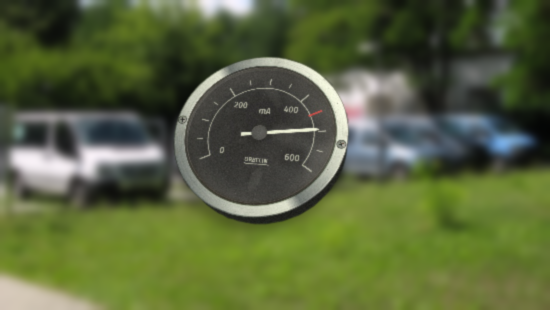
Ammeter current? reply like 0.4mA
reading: 500mA
